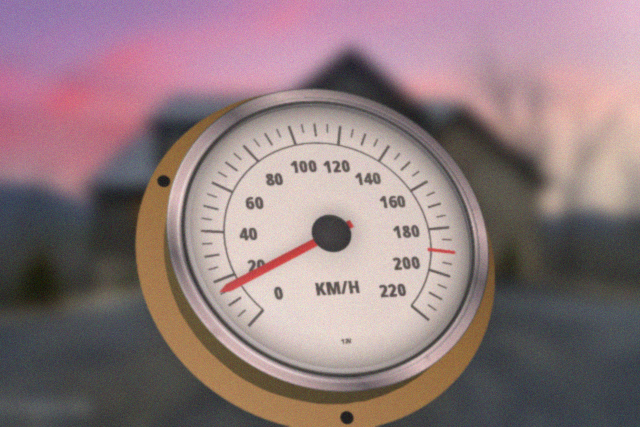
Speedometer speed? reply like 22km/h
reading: 15km/h
